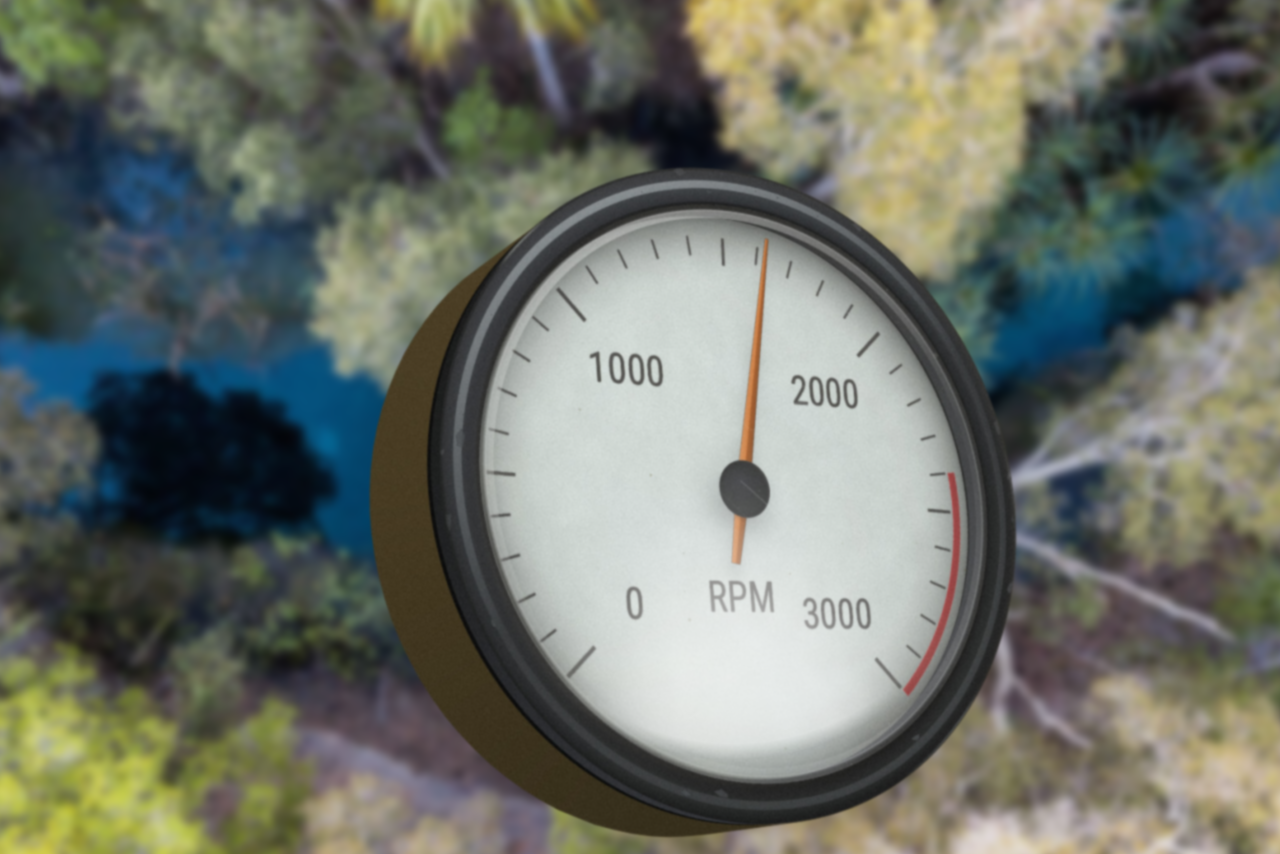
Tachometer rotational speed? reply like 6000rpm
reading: 1600rpm
